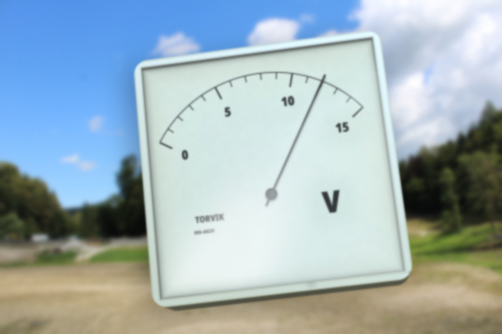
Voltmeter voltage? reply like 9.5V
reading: 12V
